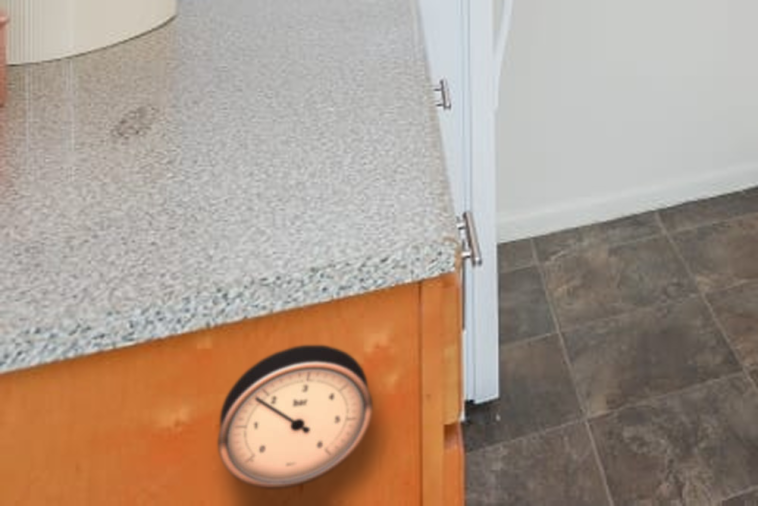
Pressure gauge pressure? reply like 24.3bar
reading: 1.8bar
